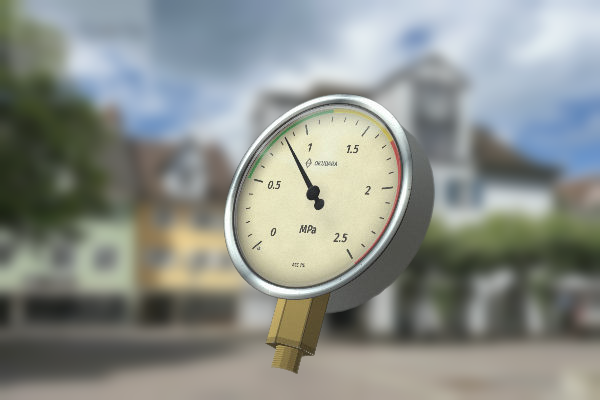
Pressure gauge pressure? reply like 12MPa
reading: 0.85MPa
